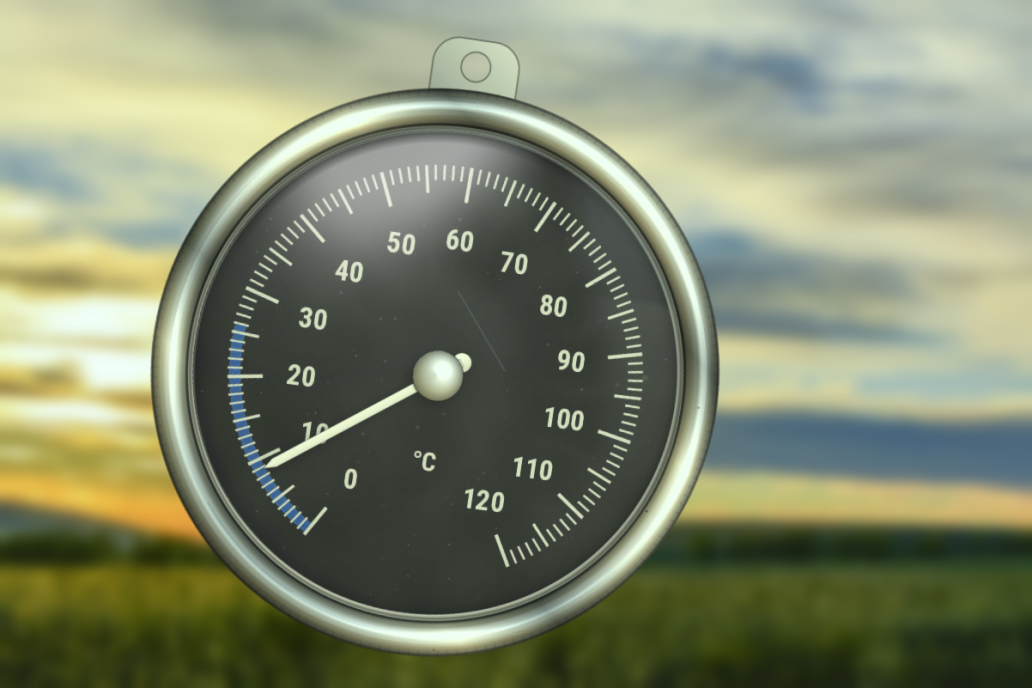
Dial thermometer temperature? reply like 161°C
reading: 9°C
